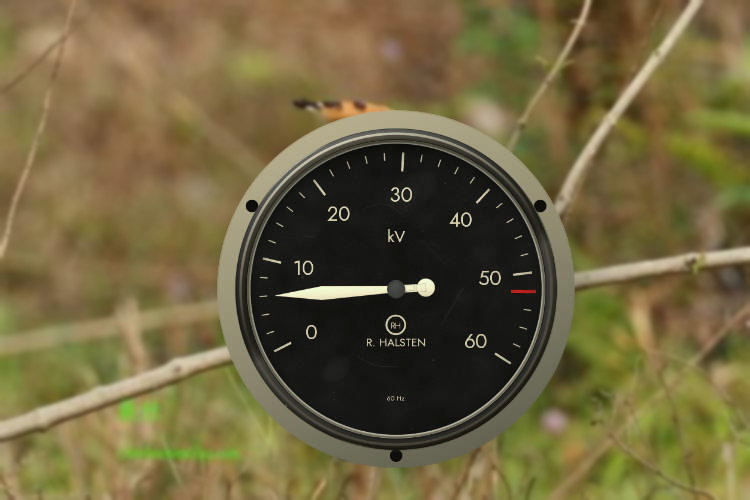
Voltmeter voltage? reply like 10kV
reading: 6kV
